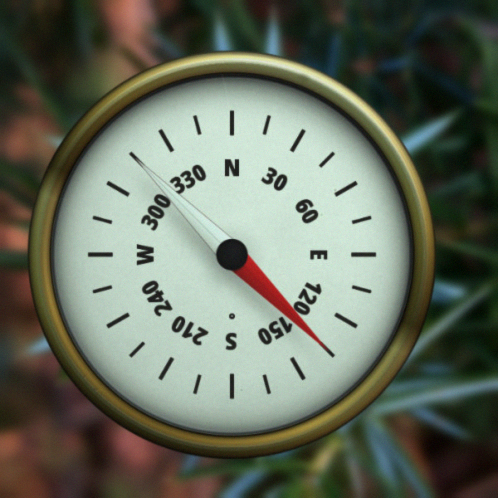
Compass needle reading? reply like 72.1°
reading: 135°
